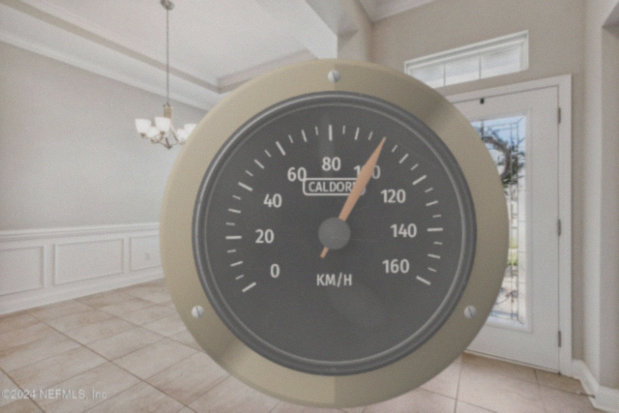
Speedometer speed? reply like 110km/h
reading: 100km/h
